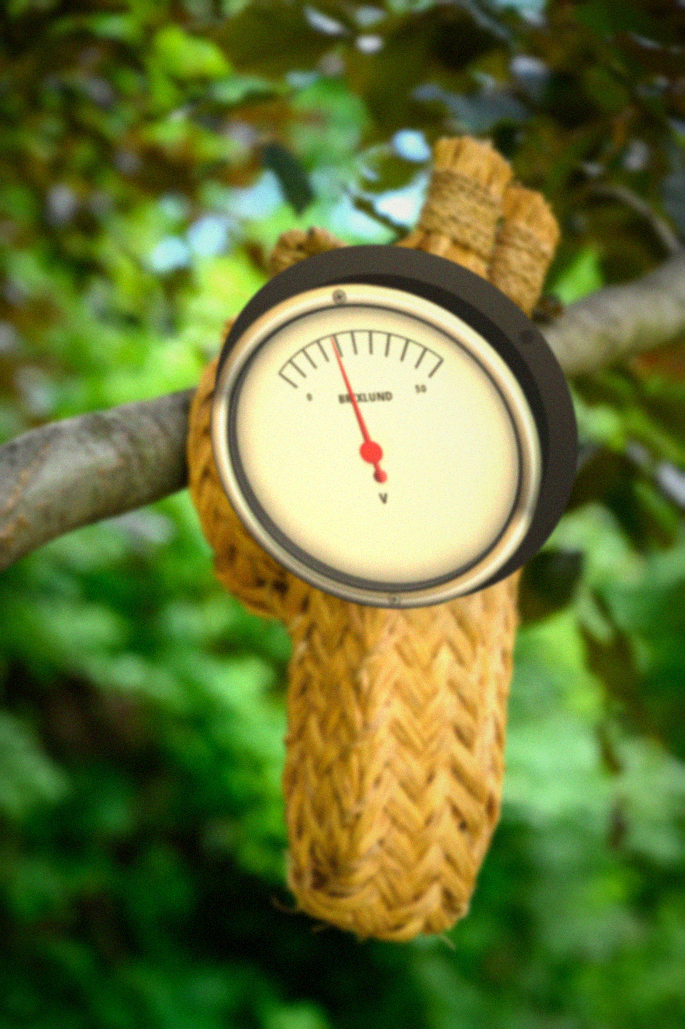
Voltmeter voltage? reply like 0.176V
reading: 20V
